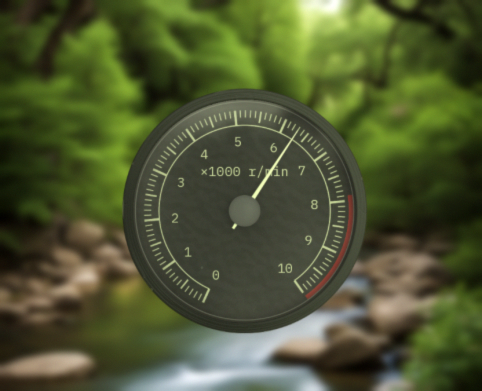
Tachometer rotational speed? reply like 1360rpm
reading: 6300rpm
